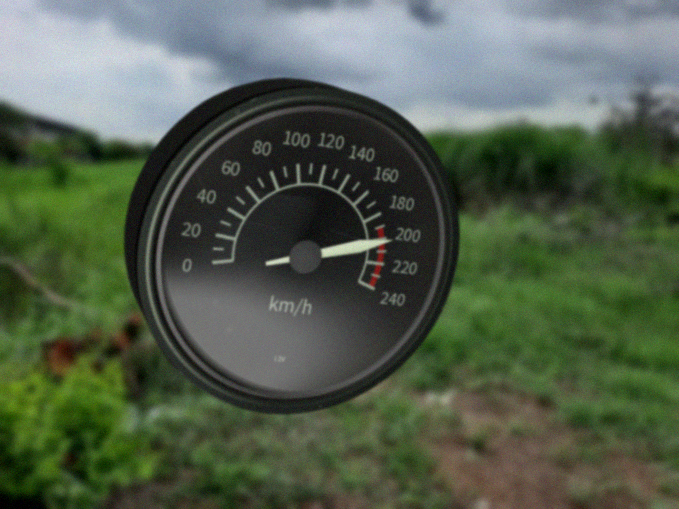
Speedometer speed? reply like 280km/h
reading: 200km/h
